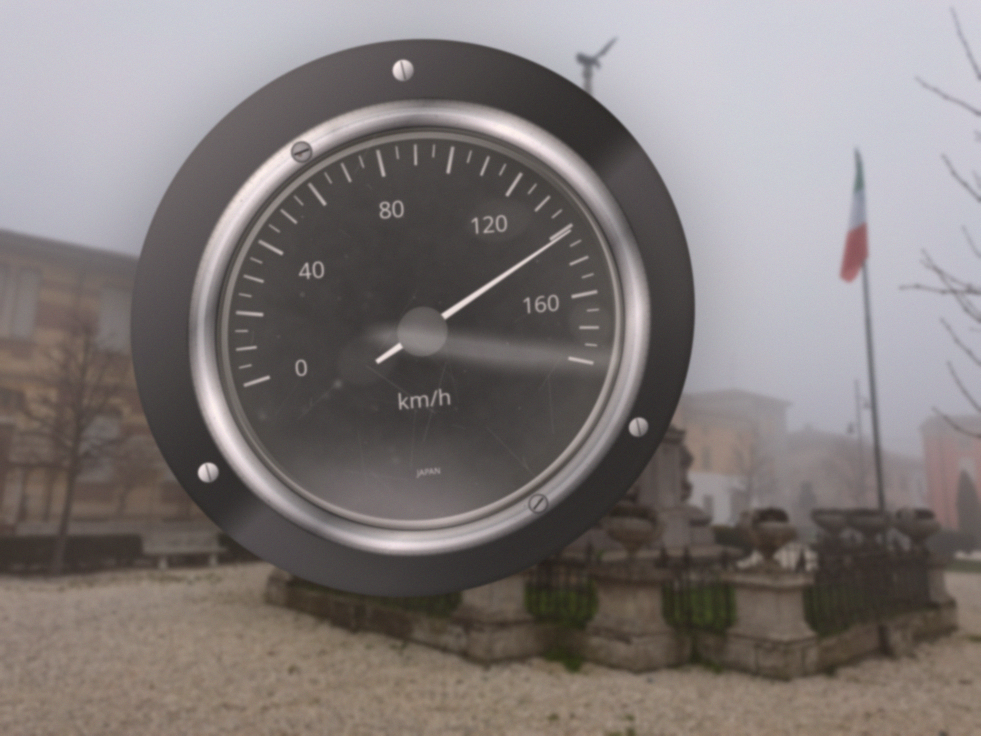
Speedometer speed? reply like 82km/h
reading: 140km/h
